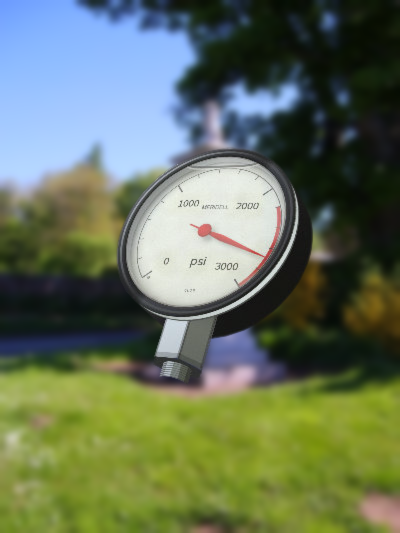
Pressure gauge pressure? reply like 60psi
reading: 2700psi
